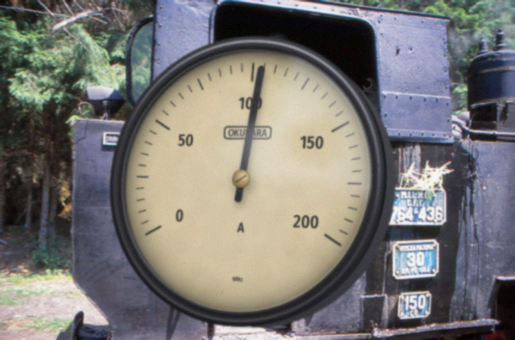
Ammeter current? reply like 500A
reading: 105A
